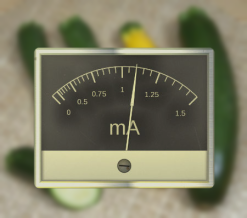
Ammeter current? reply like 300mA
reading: 1.1mA
